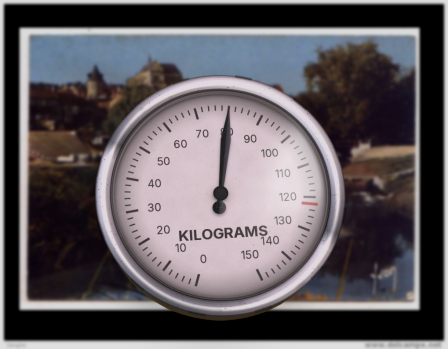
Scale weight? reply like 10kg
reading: 80kg
